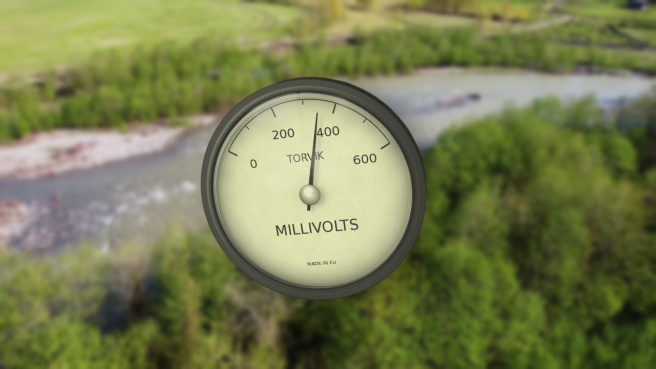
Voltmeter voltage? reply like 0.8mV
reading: 350mV
